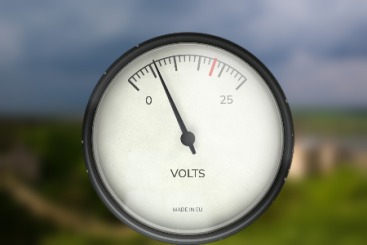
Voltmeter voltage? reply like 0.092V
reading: 6V
